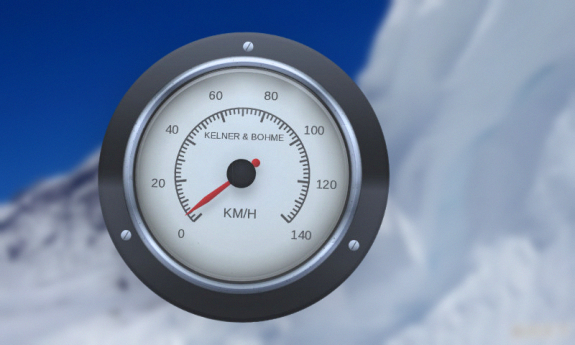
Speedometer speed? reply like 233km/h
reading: 4km/h
